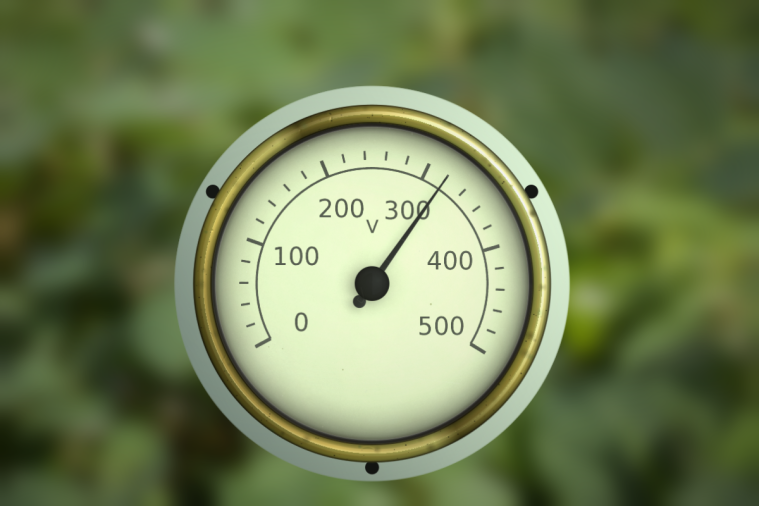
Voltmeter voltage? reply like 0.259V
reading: 320V
